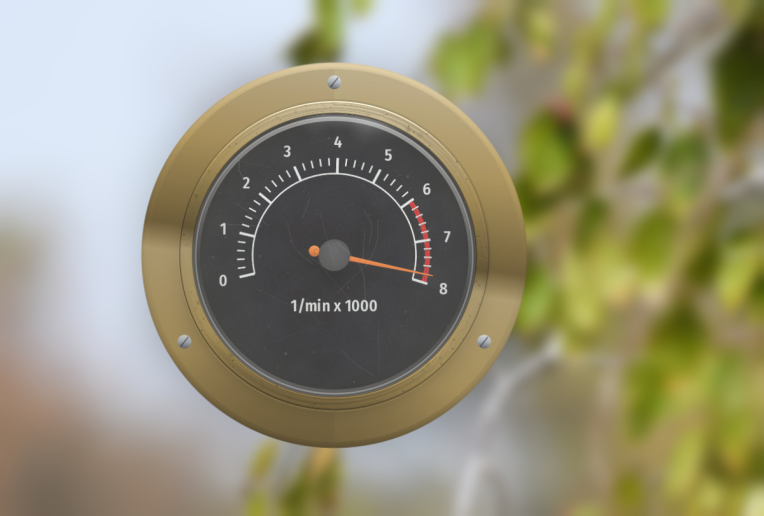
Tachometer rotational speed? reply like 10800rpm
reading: 7800rpm
